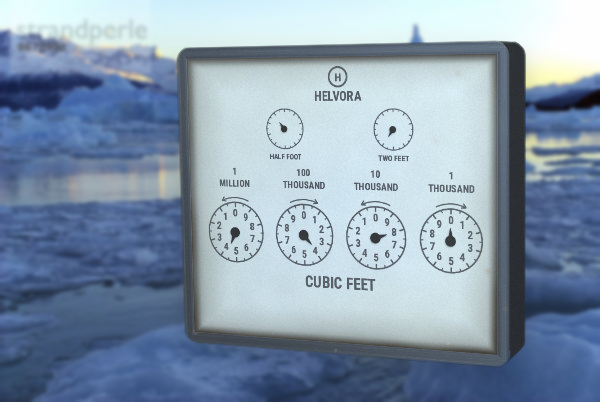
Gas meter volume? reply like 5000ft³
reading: 438000ft³
